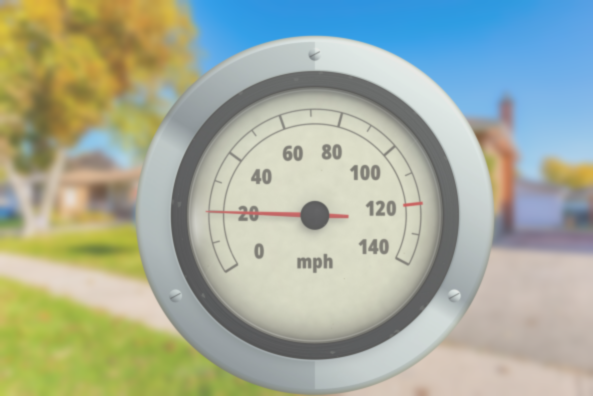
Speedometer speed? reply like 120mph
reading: 20mph
